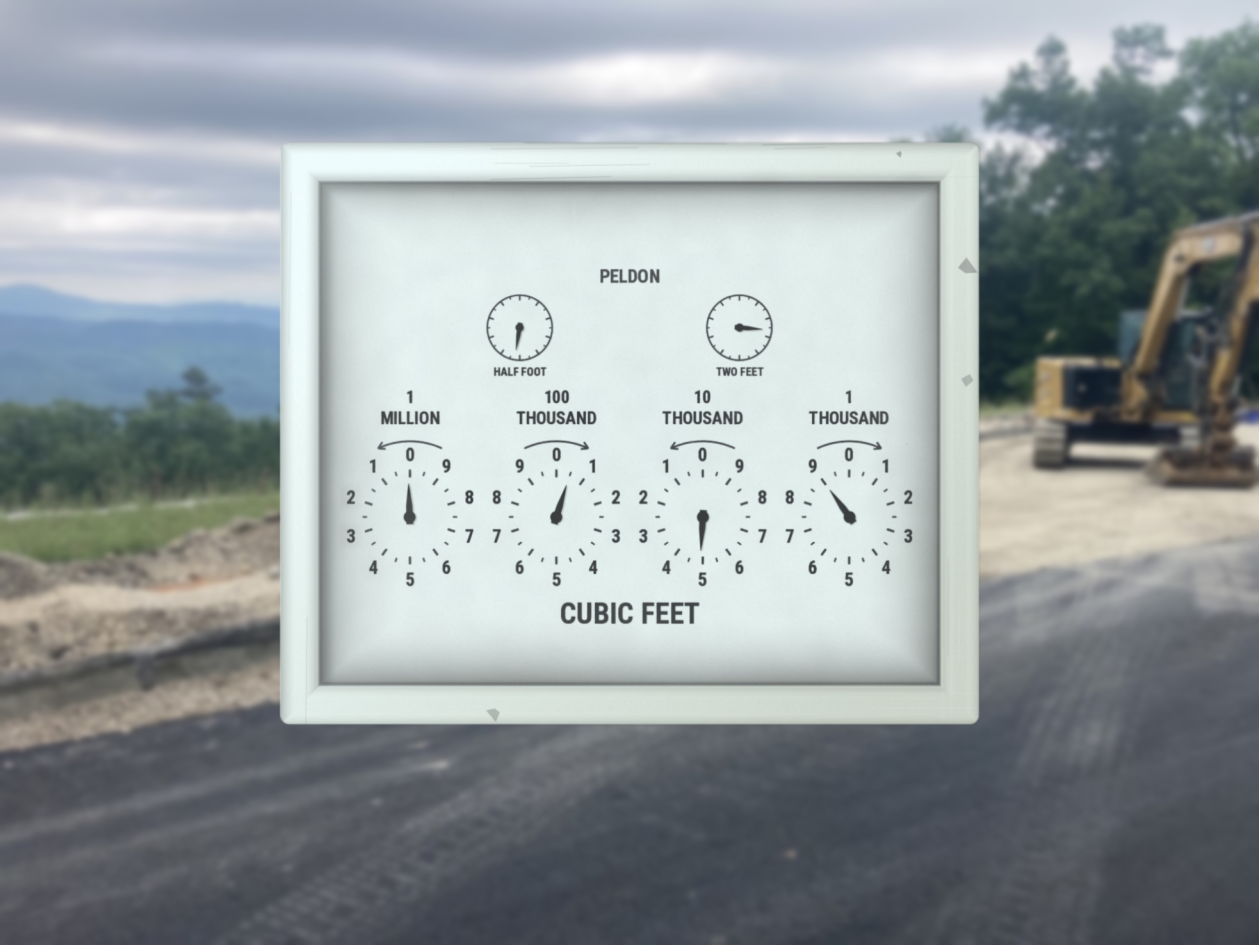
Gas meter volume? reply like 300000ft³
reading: 4900ft³
